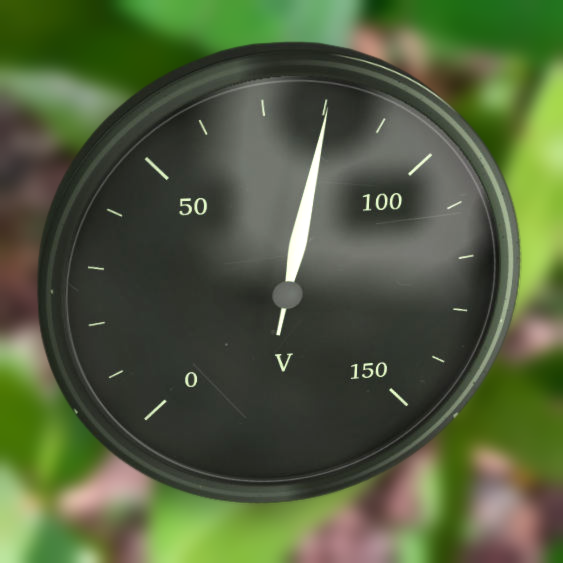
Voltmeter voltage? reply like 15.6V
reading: 80V
